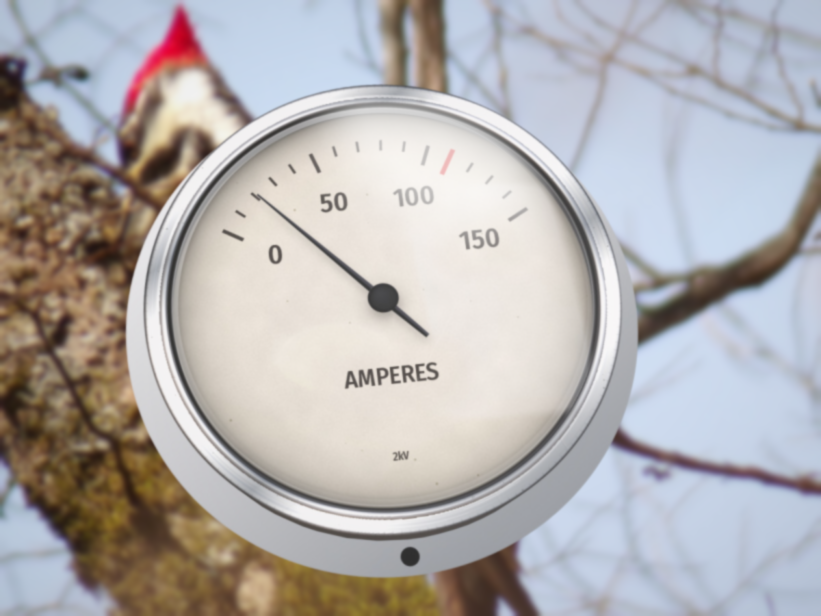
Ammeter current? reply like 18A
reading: 20A
